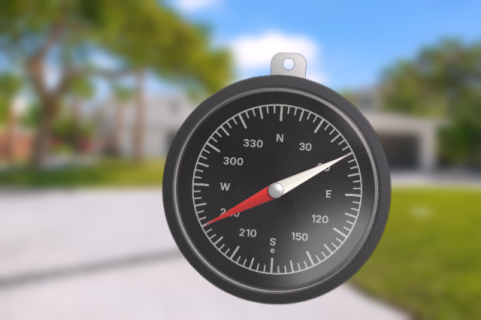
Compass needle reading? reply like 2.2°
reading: 240°
